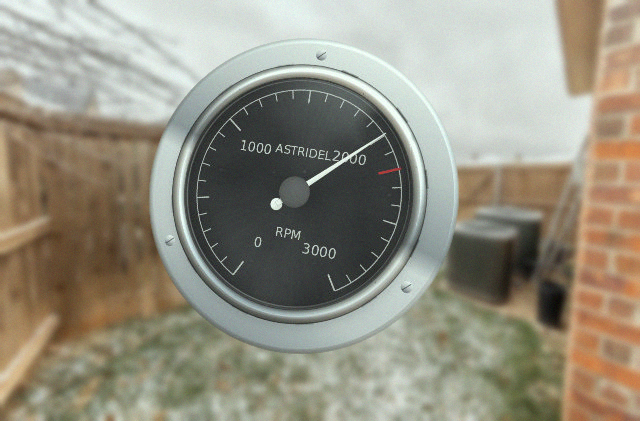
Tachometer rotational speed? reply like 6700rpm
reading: 2000rpm
